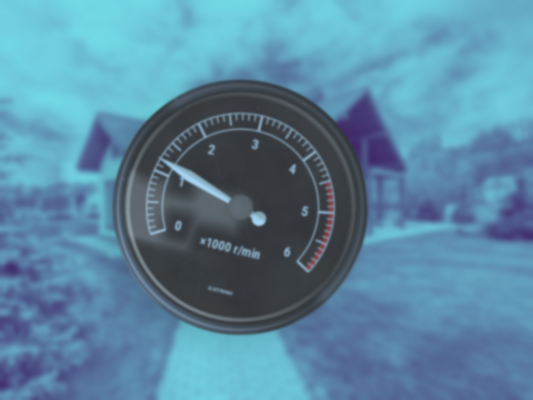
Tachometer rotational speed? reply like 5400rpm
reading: 1200rpm
